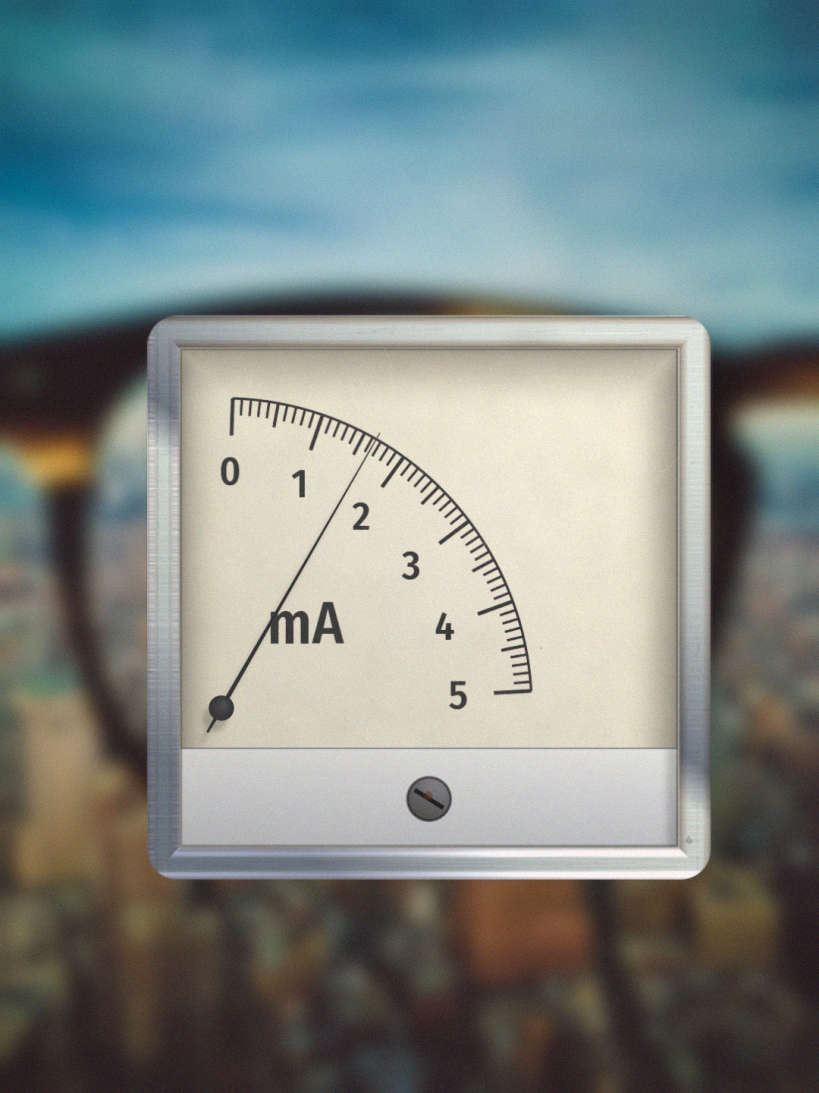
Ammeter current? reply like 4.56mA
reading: 1.65mA
